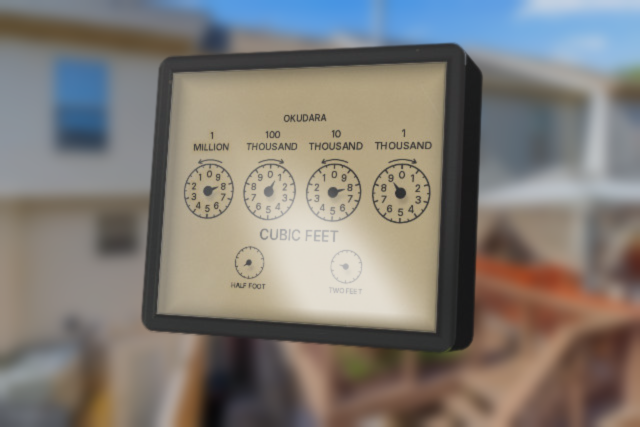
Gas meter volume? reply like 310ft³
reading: 807900ft³
